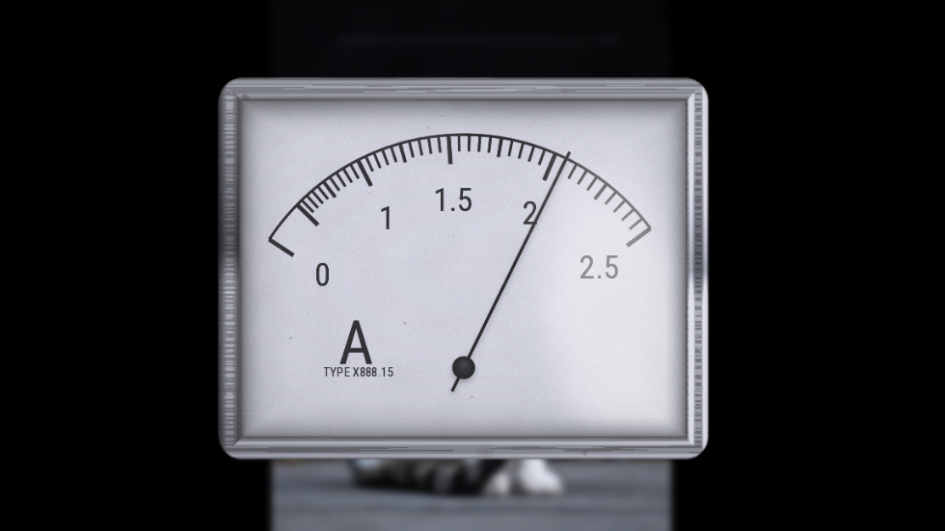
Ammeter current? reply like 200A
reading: 2.05A
